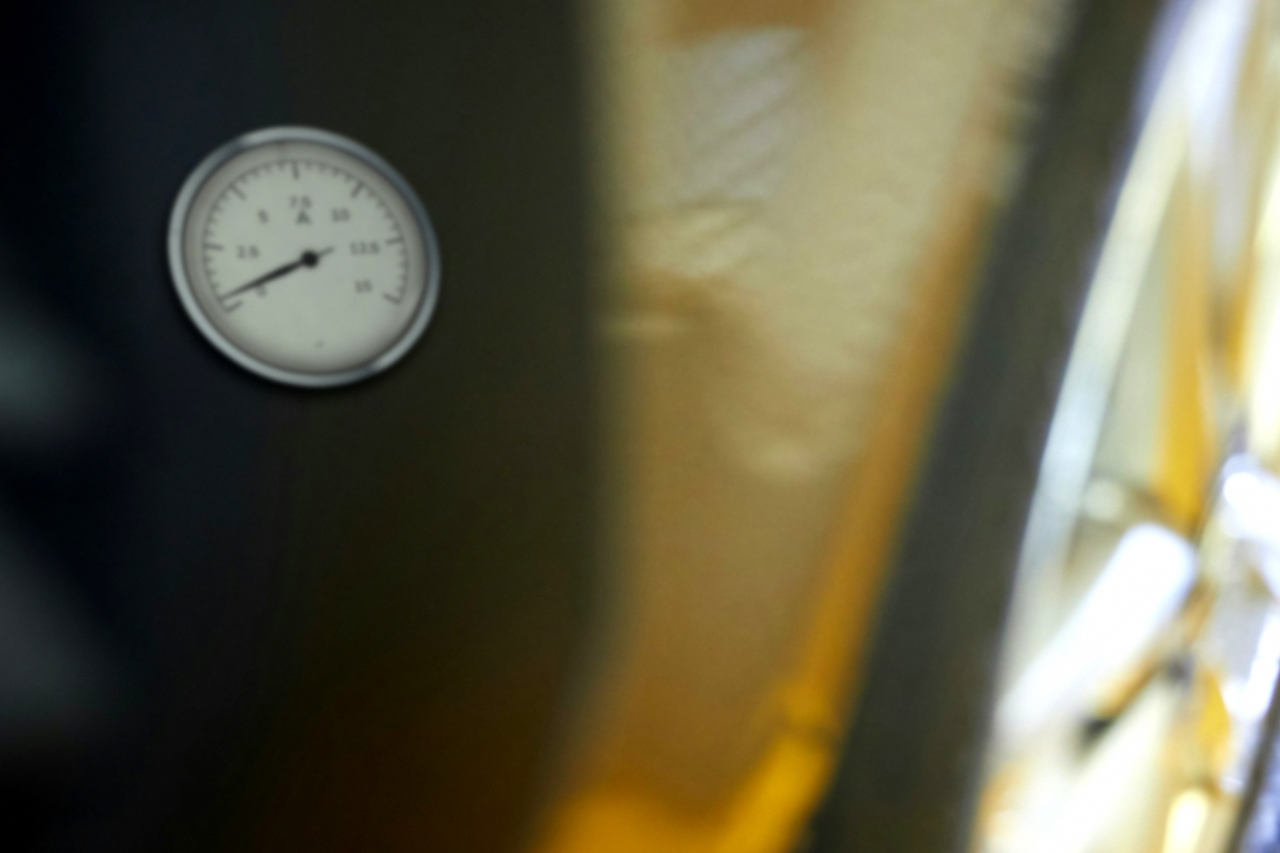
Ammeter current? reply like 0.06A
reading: 0.5A
